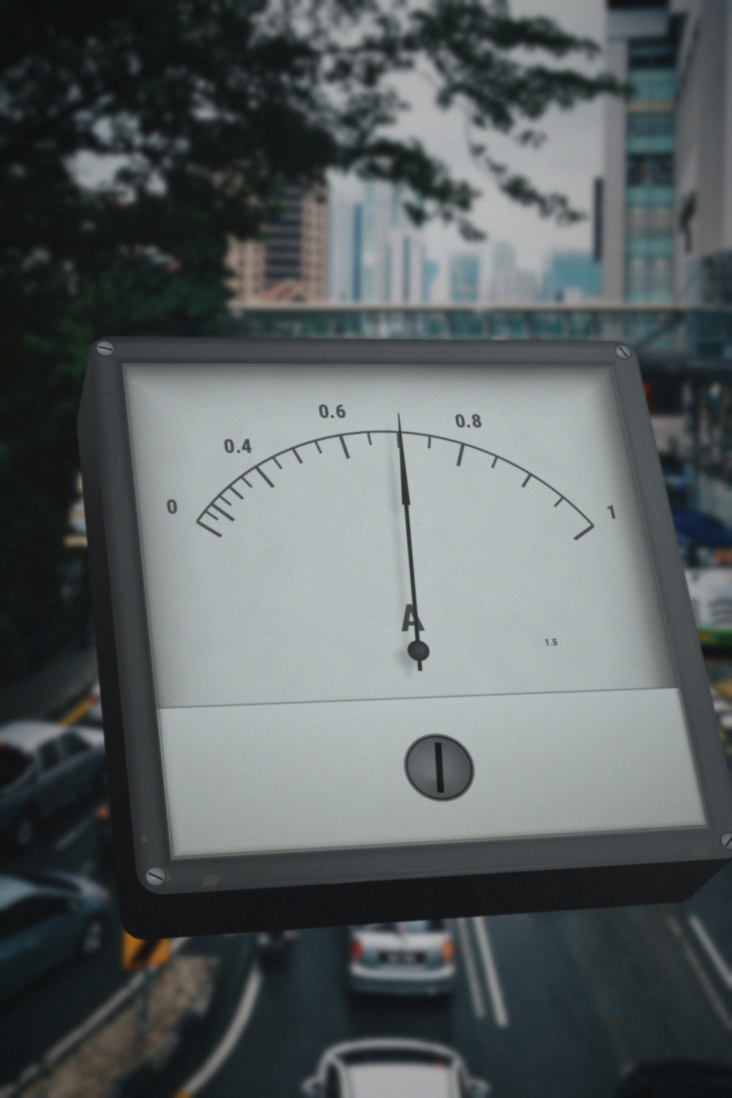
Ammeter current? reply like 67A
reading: 0.7A
